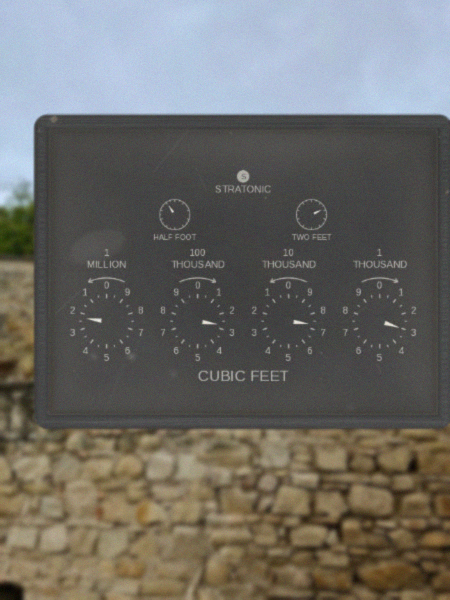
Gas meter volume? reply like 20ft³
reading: 227300ft³
